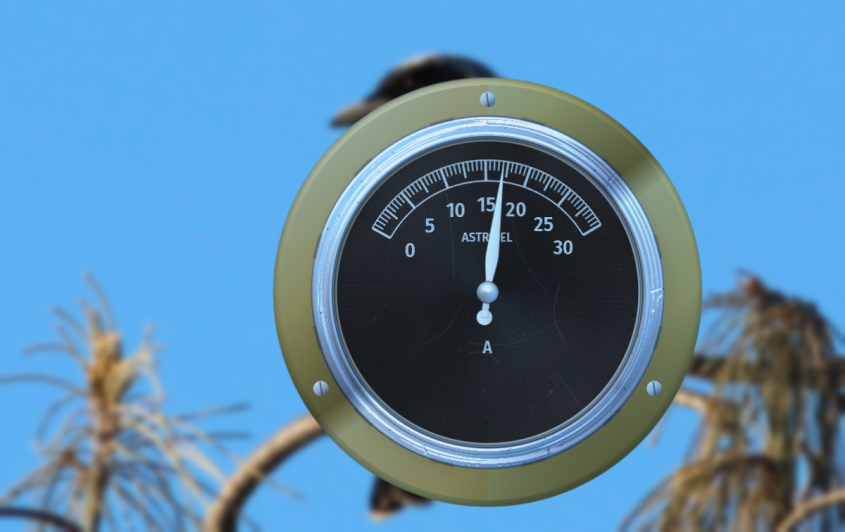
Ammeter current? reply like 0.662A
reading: 17A
